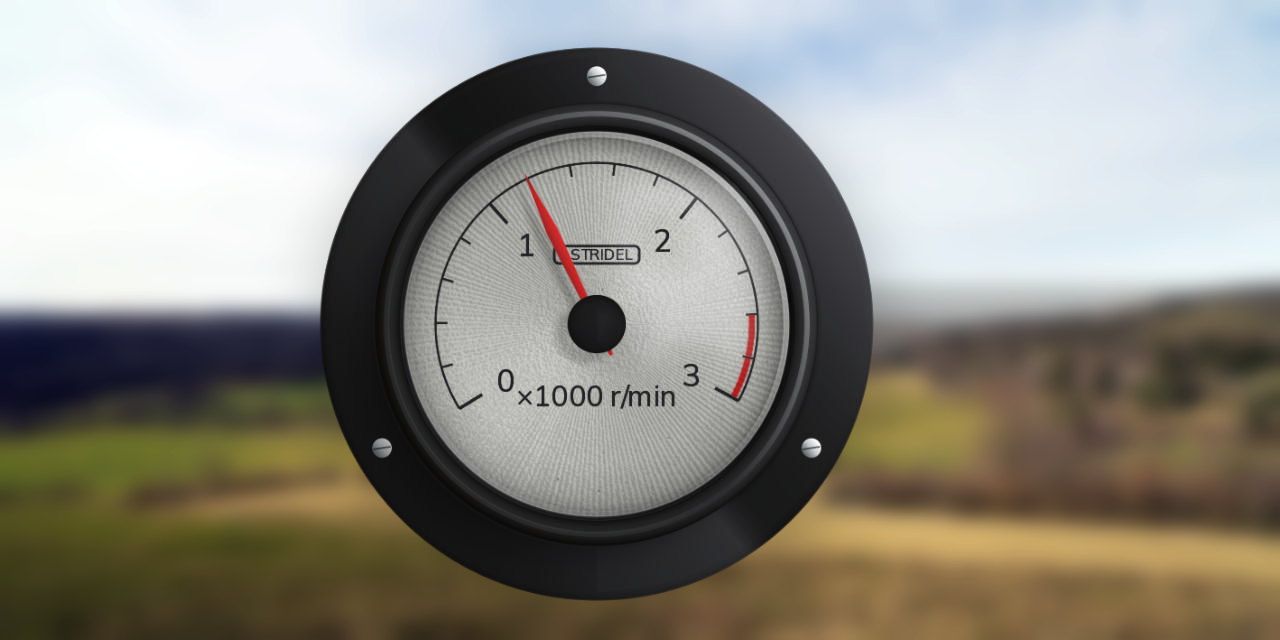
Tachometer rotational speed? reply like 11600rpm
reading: 1200rpm
